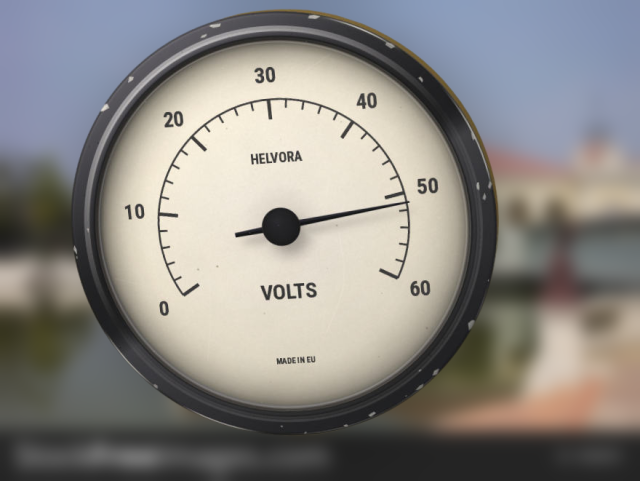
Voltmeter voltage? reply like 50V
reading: 51V
